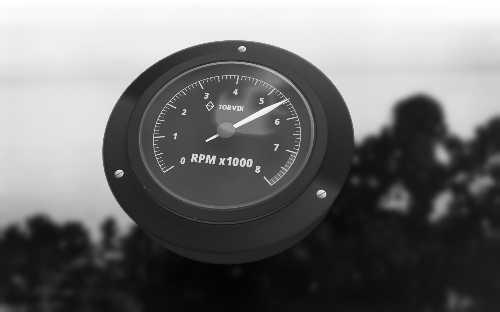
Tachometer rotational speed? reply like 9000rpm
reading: 5500rpm
